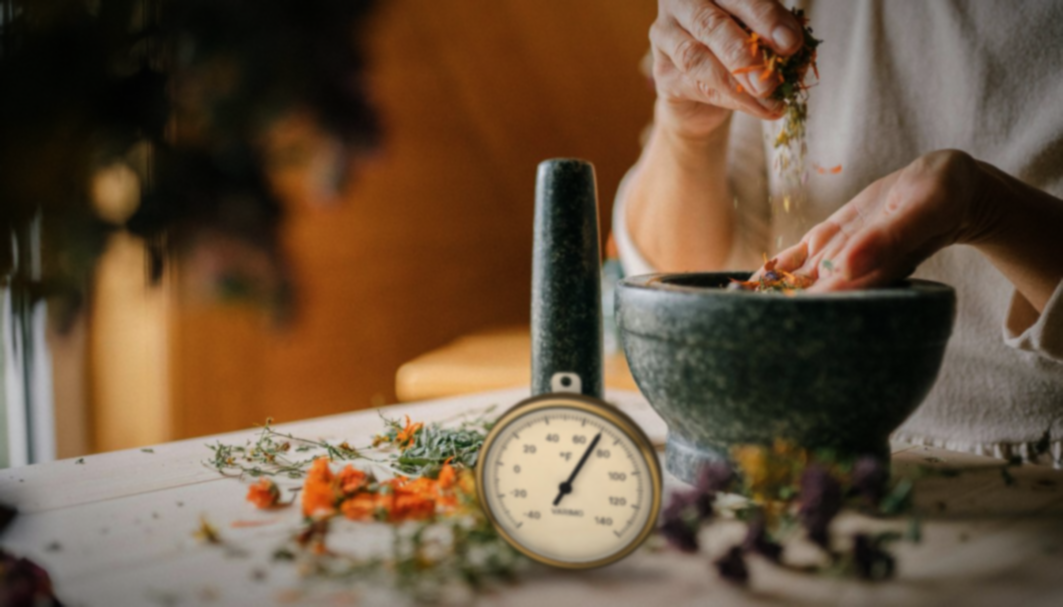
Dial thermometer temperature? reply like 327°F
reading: 70°F
